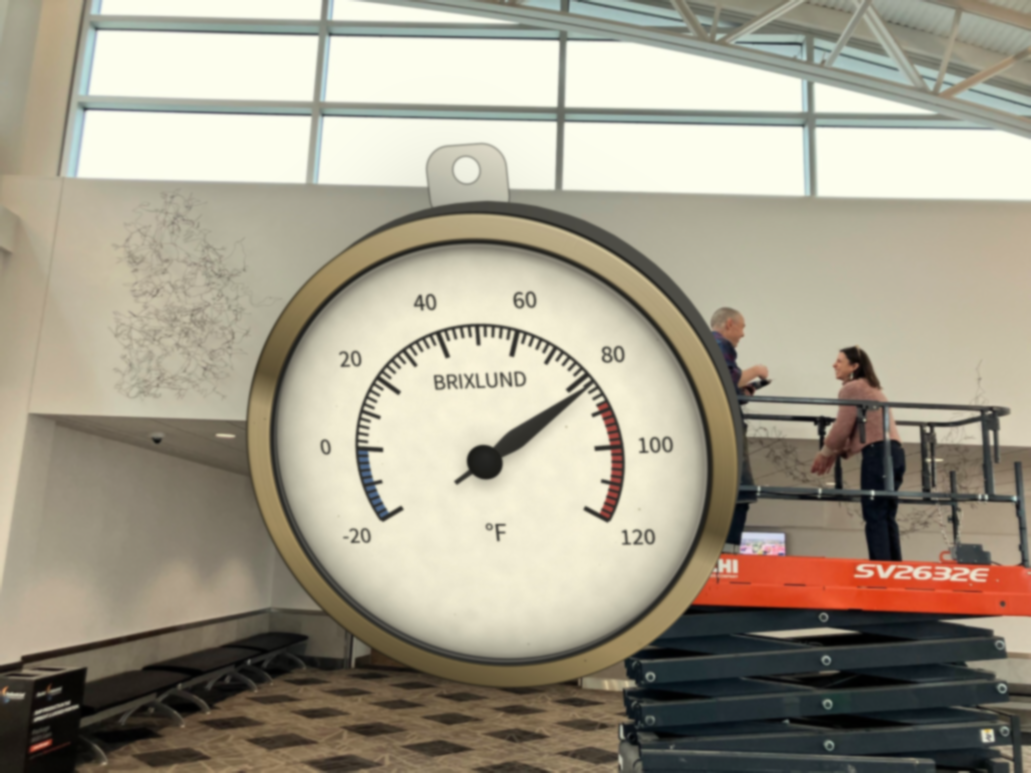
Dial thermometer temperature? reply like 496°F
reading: 82°F
